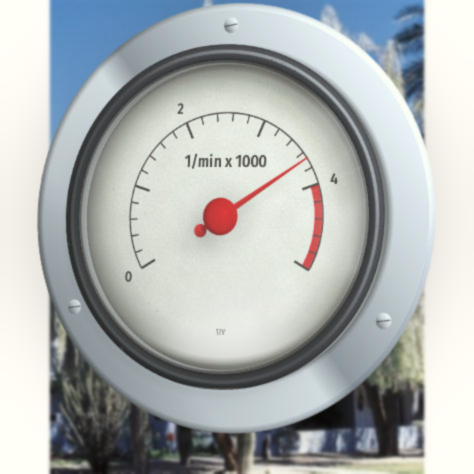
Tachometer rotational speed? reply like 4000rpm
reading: 3700rpm
